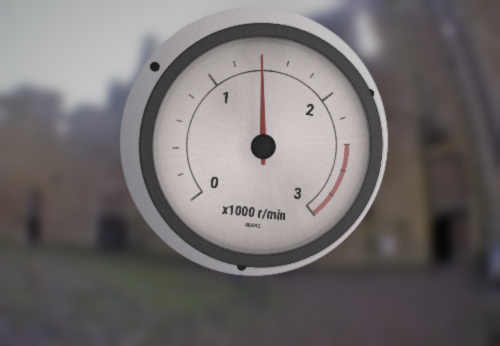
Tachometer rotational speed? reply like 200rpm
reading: 1400rpm
